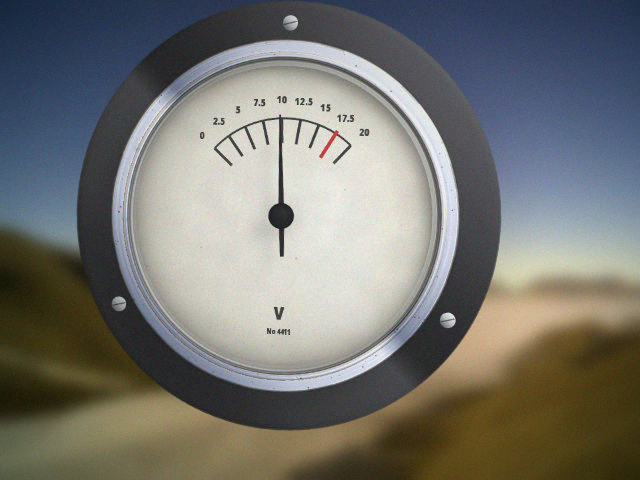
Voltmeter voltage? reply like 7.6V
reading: 10V
